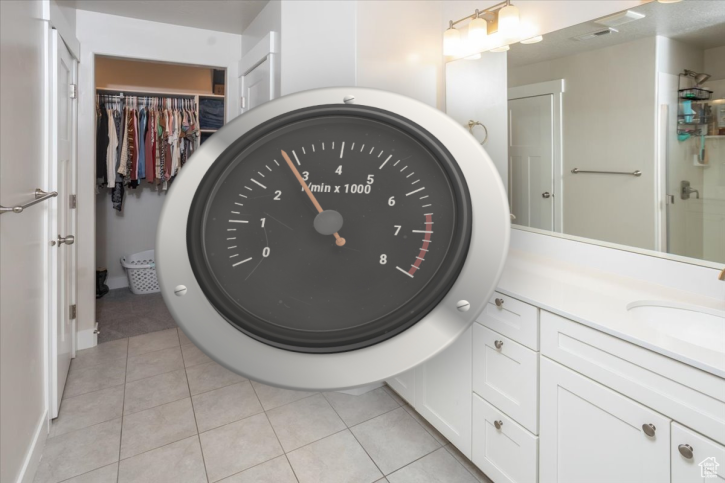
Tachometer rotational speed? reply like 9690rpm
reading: 2800rpm
